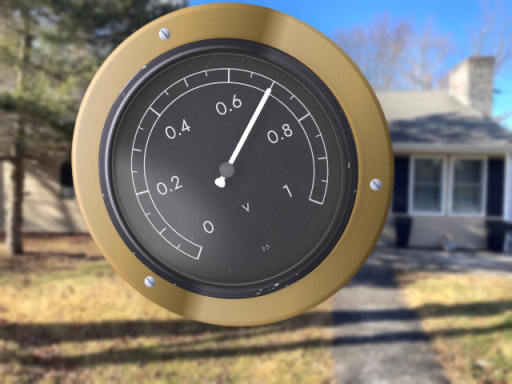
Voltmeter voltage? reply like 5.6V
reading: 0.7V
